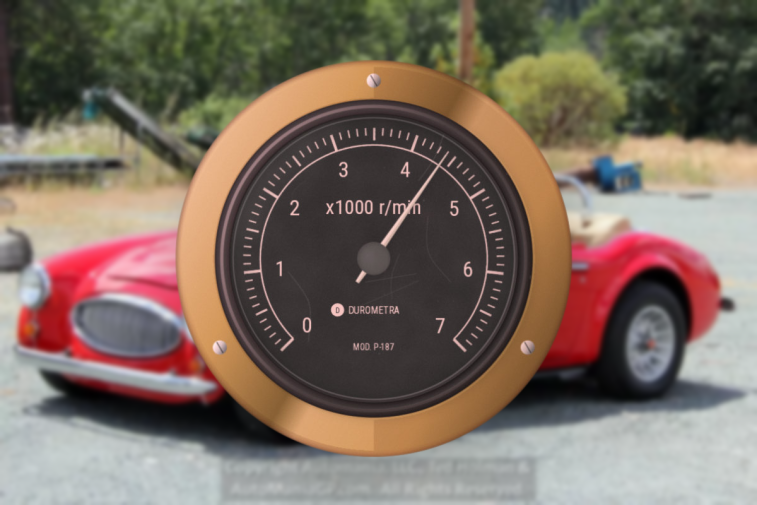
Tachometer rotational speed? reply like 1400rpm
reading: 4400rpm
